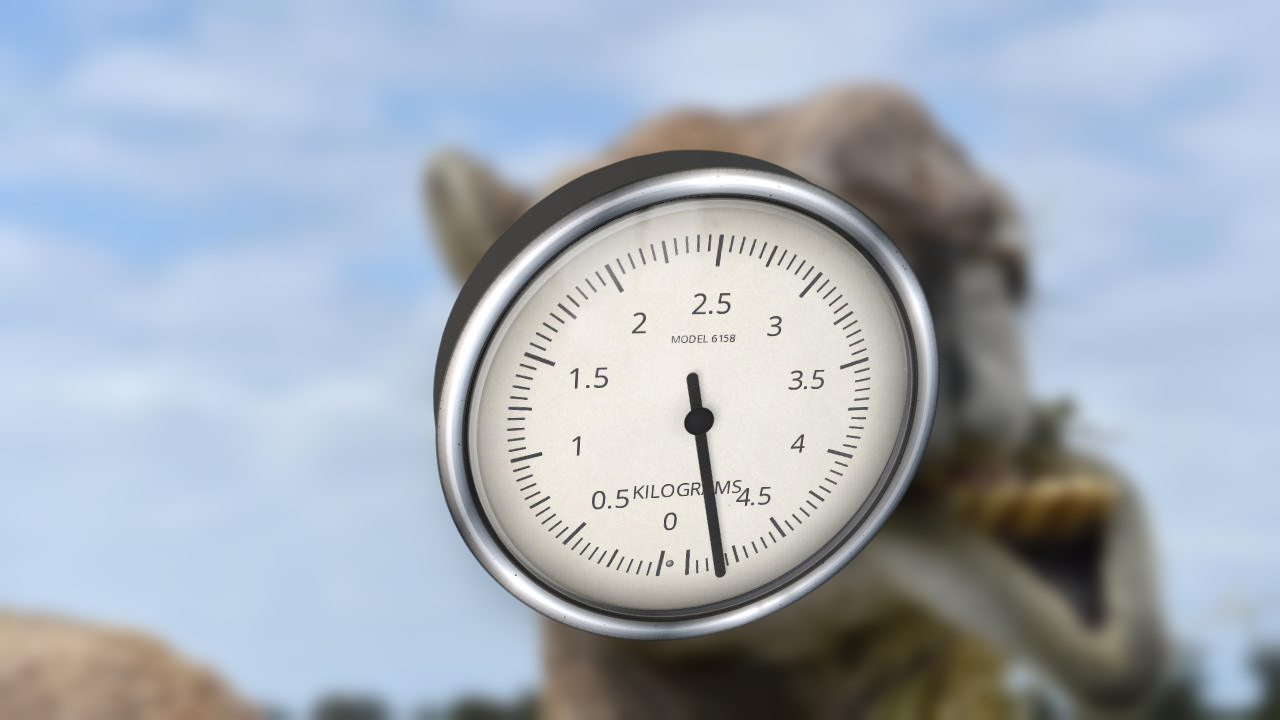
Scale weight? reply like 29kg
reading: 4.85kg
